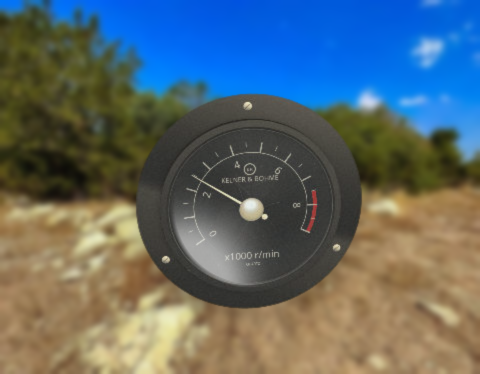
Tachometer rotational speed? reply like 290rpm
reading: 2500rpm
